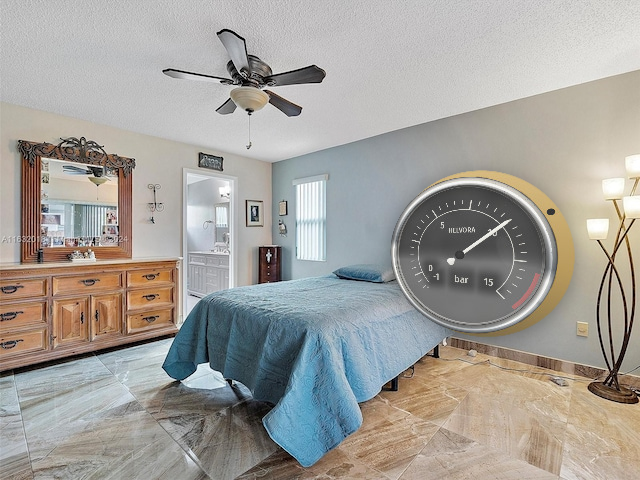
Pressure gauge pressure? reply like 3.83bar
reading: 10bar
